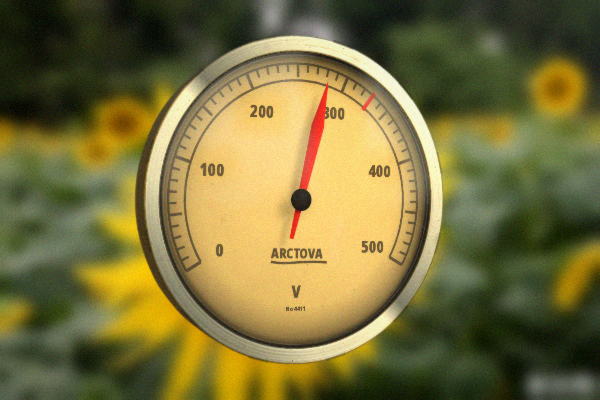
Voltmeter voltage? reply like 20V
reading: 280V
